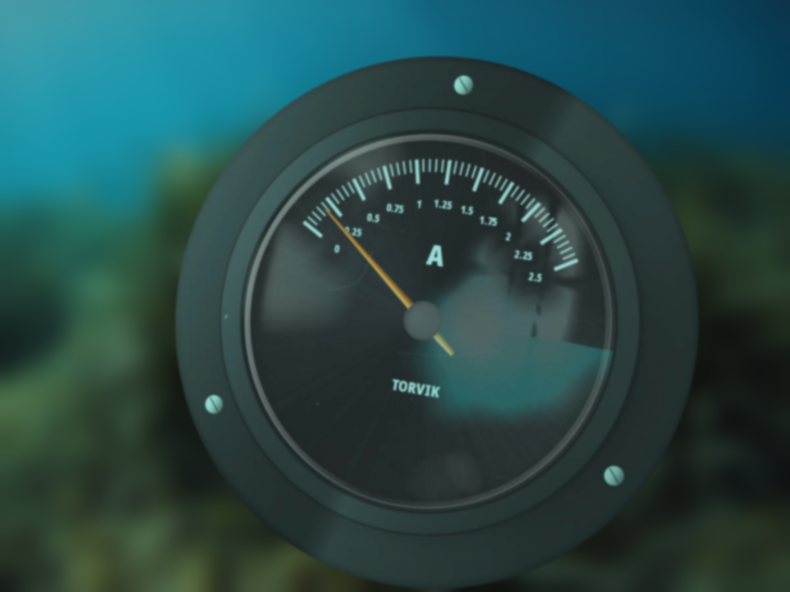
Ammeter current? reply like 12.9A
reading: 0.2A
